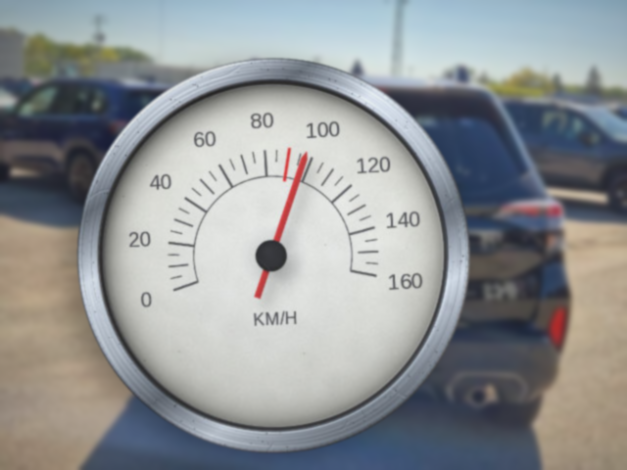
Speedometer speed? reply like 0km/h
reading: 97.5km/h
